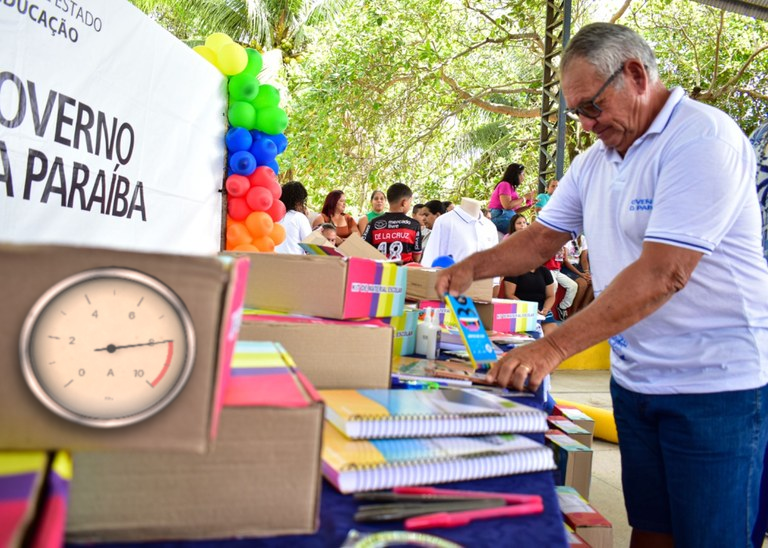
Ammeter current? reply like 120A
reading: 8A
